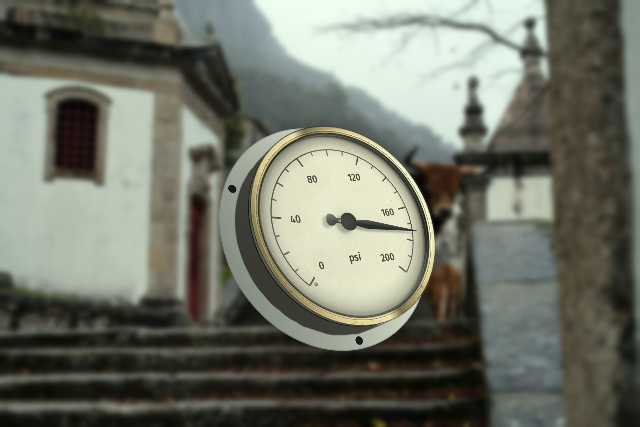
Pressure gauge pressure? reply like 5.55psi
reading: 175psi
